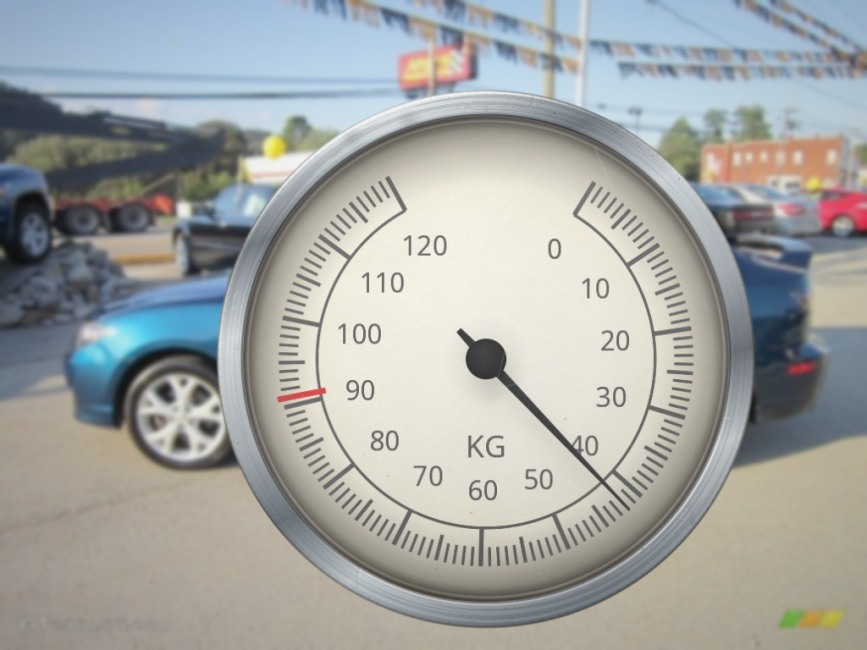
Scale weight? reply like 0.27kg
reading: 42kg
